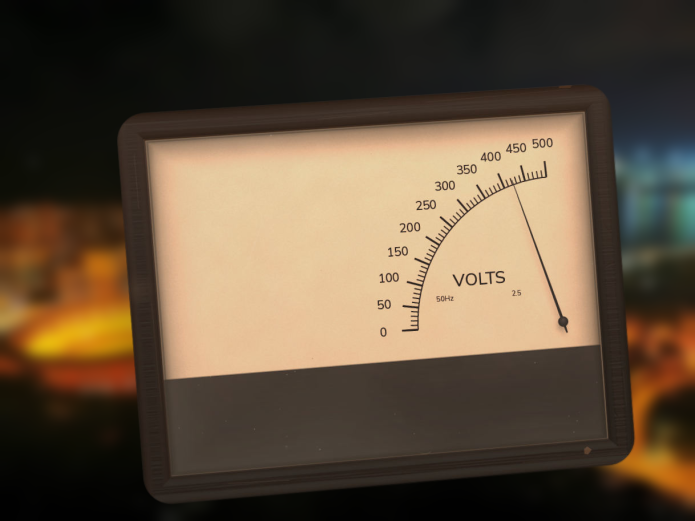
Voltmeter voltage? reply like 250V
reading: 420V
